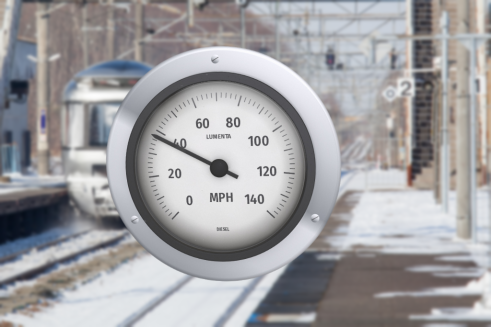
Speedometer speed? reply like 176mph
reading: 38mph
